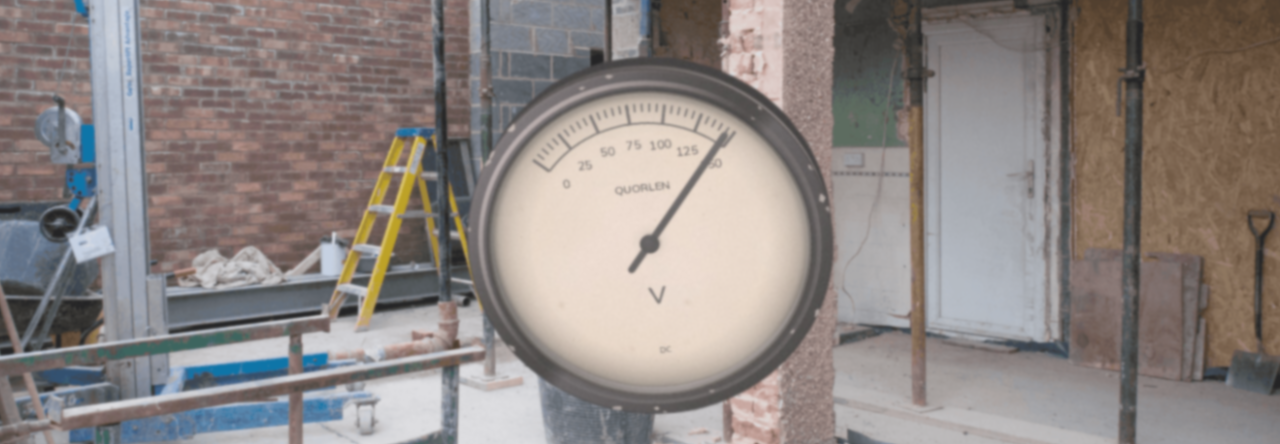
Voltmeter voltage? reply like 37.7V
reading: 145V
